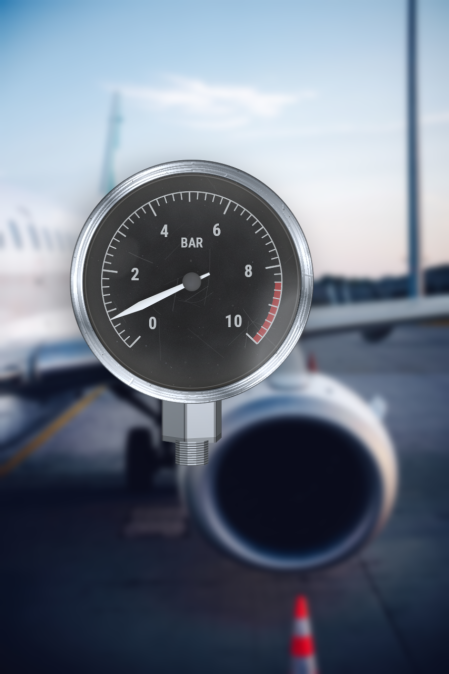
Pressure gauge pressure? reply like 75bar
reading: 0.8bar
